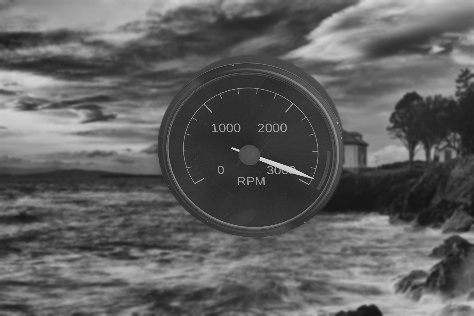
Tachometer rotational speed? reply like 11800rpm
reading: 2900rpm
